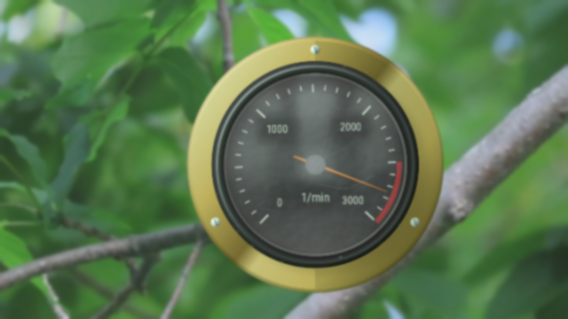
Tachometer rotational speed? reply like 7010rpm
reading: 2750rpm
